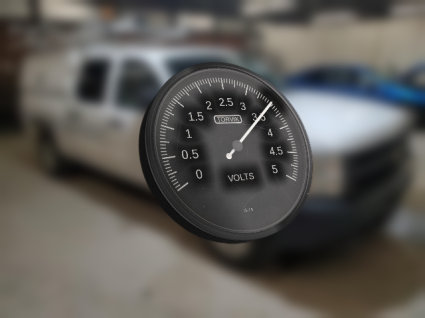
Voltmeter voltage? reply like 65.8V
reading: 3.5V
